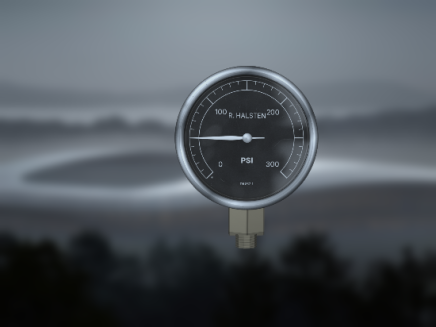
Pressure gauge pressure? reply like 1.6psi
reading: 50psi
